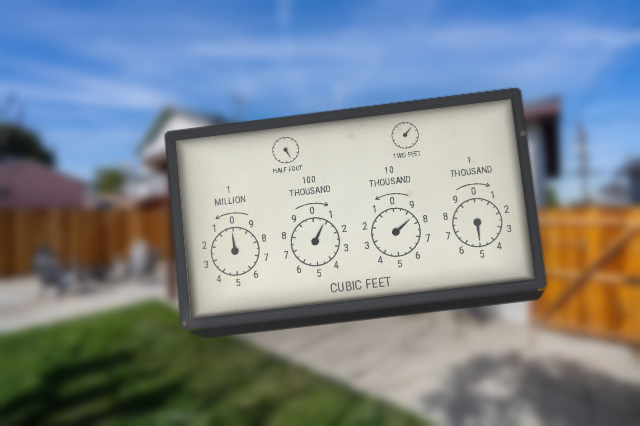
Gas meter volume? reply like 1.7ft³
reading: 8500ft³
